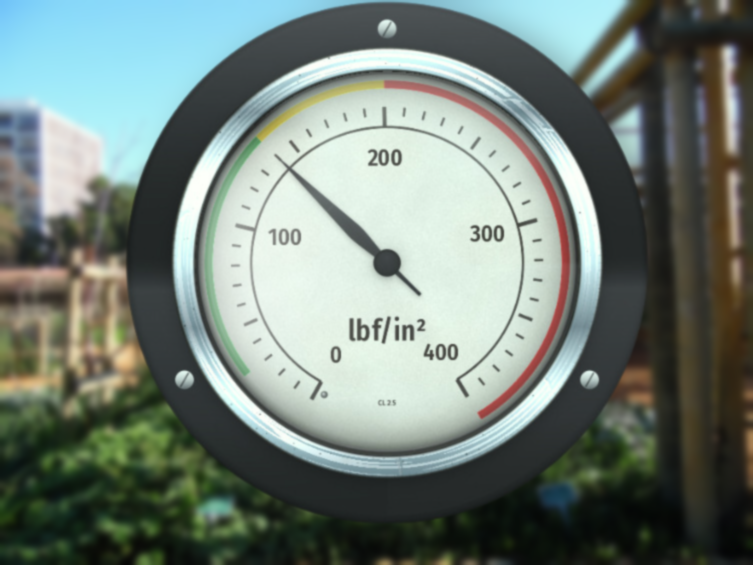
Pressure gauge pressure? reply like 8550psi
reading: 140psi
